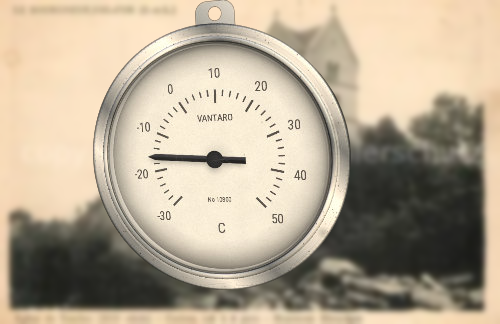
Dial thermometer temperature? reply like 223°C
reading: -16°C
